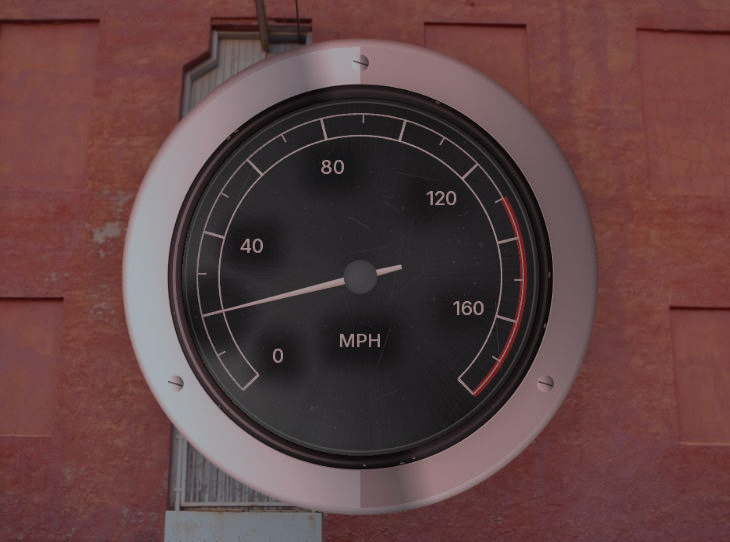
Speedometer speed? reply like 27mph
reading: 20mph
